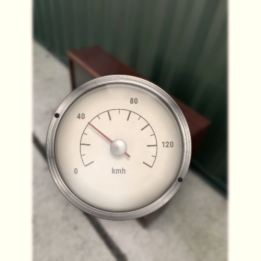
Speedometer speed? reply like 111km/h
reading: 40km/h
